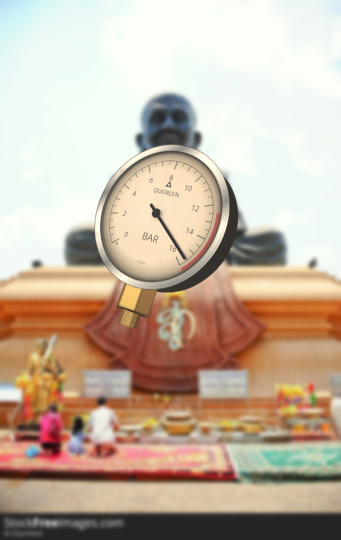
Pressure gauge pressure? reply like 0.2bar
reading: 15.5bar
